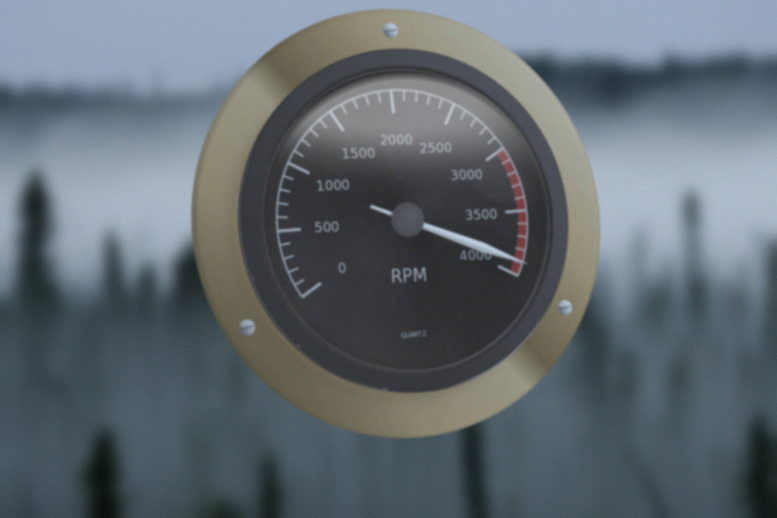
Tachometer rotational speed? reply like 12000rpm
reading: 3900rpm
